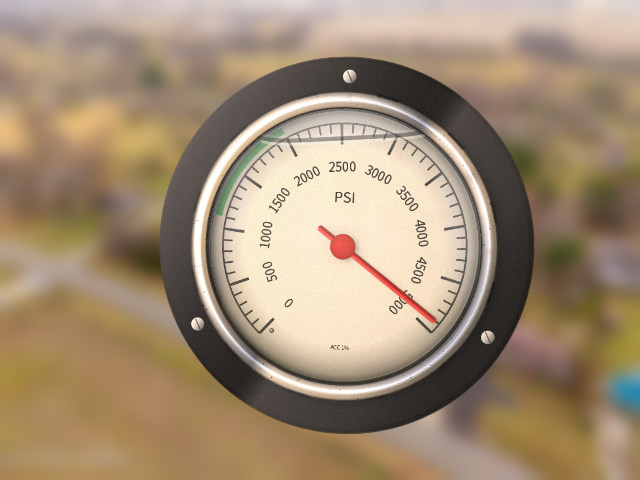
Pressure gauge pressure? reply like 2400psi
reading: 4900psi
